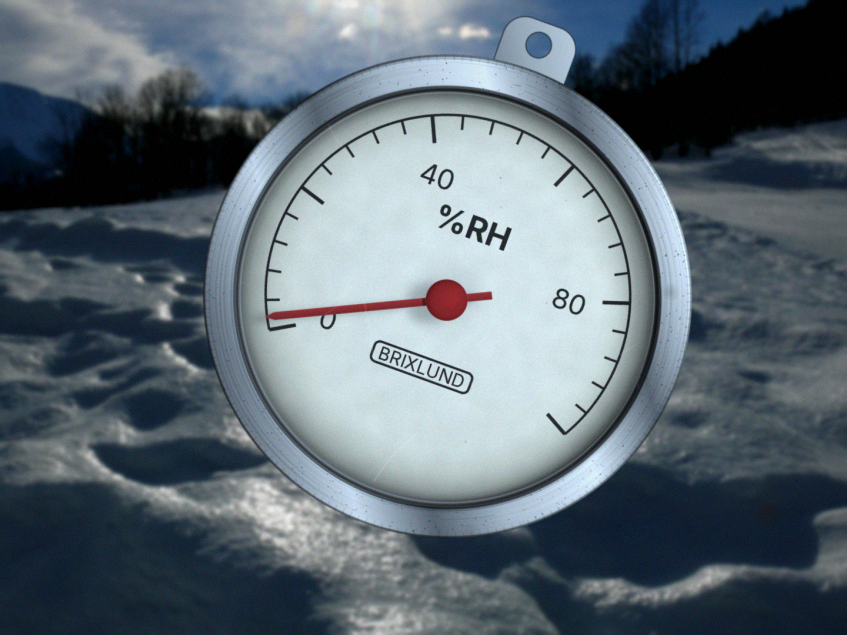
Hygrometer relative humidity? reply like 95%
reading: 2%
